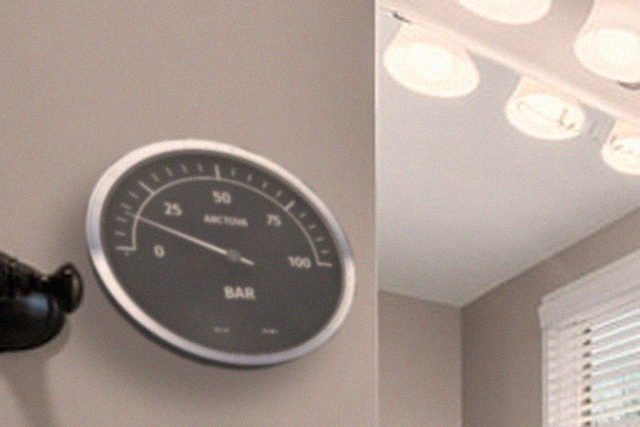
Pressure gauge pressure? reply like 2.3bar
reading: 12.5bar
